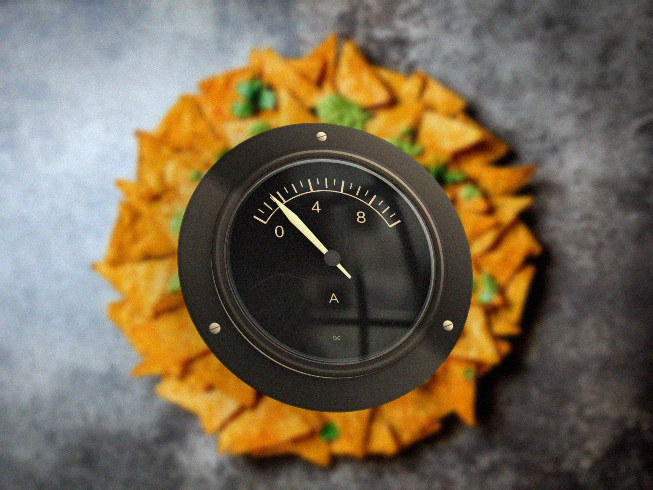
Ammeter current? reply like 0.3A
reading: 1.5A
